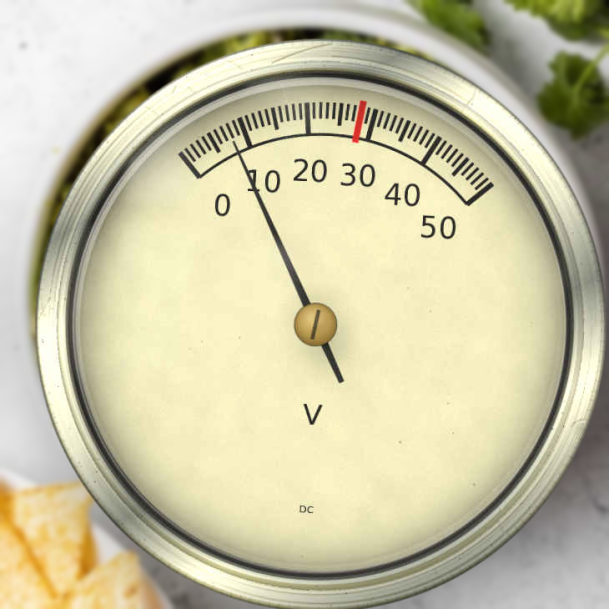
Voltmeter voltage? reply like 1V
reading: 8V
